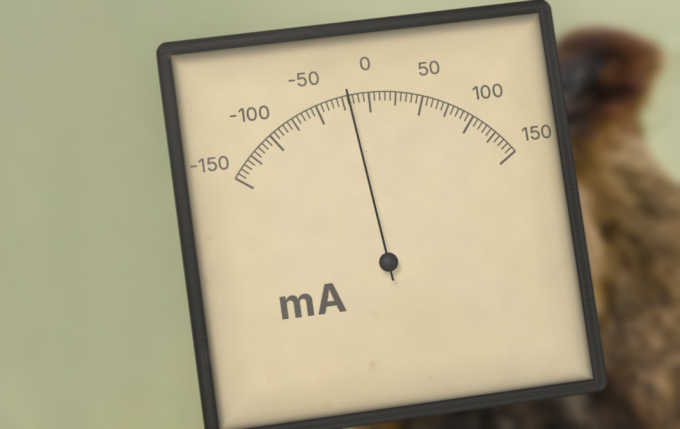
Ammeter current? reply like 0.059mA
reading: -20mA
